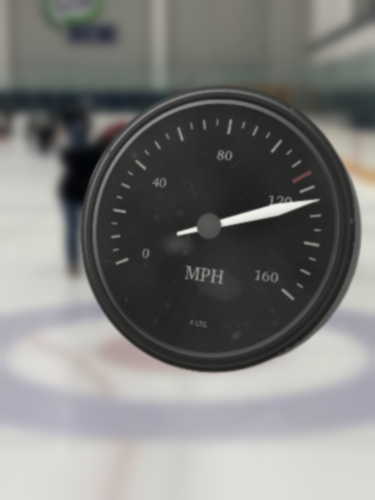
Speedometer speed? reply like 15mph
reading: 125mph
